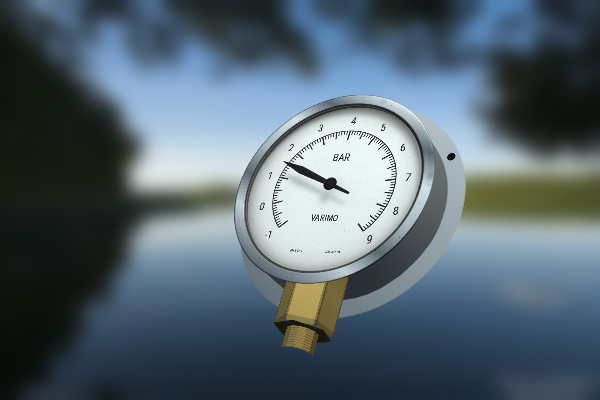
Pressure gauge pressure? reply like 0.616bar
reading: 1.5bar
